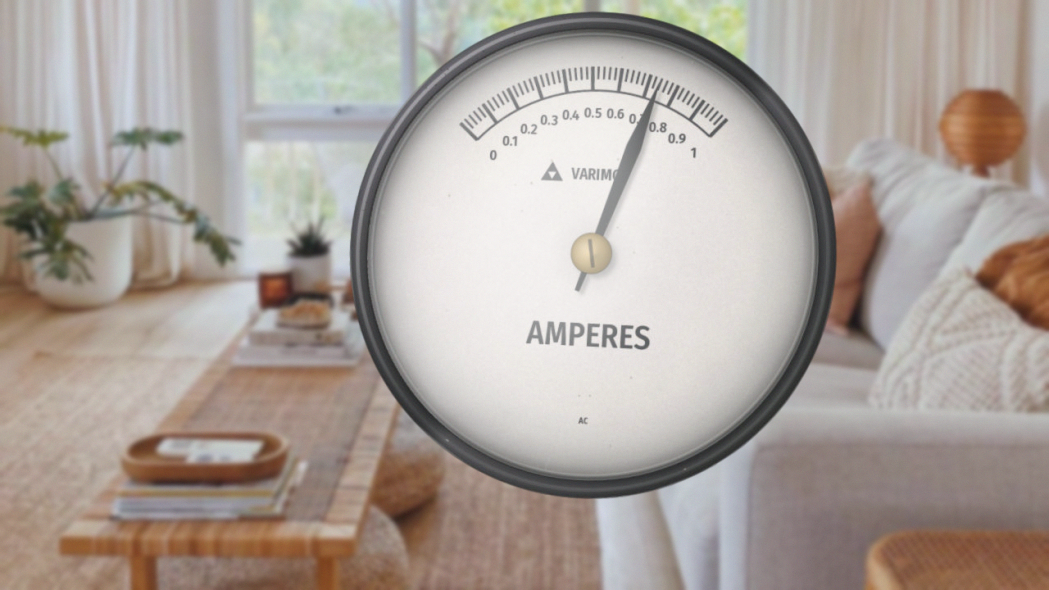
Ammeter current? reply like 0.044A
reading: 0.74A
